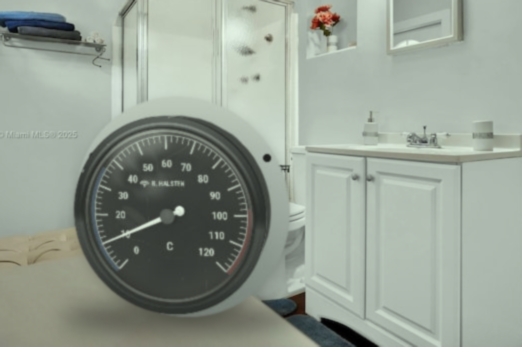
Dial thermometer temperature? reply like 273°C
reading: 10°C
